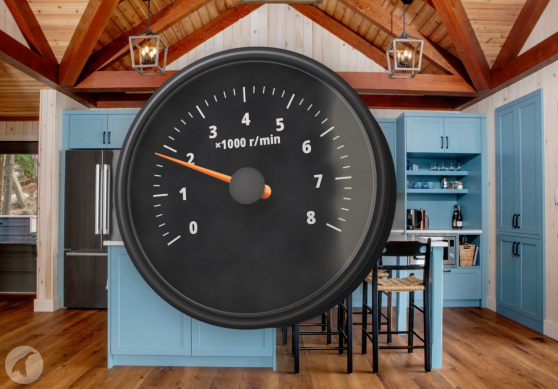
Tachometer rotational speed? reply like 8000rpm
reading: 1800rpm
